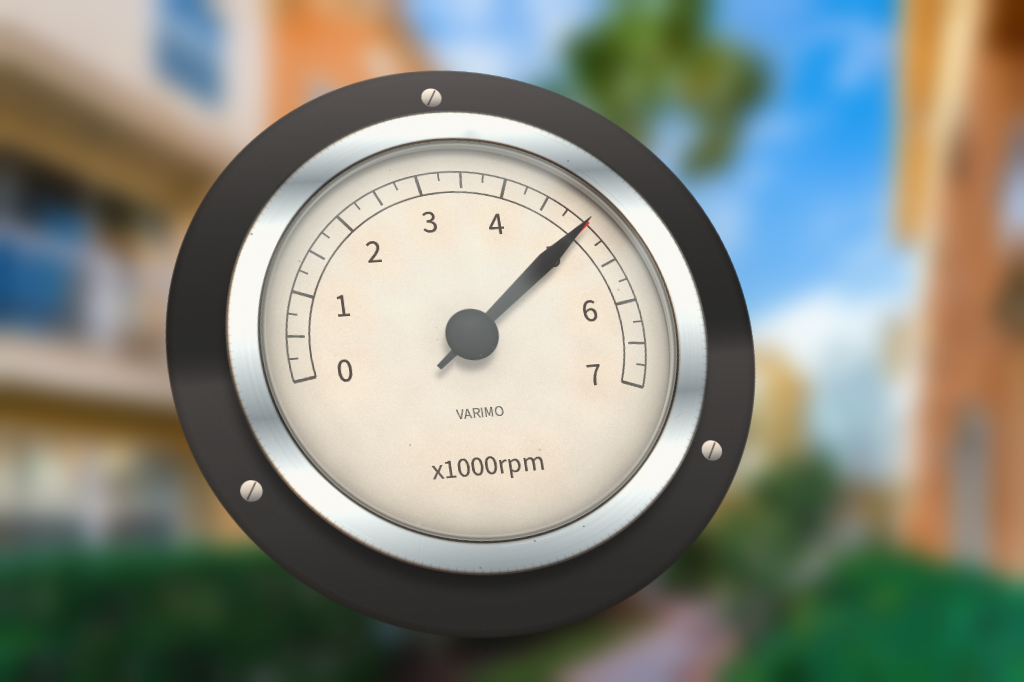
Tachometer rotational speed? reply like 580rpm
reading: 5000rpm
